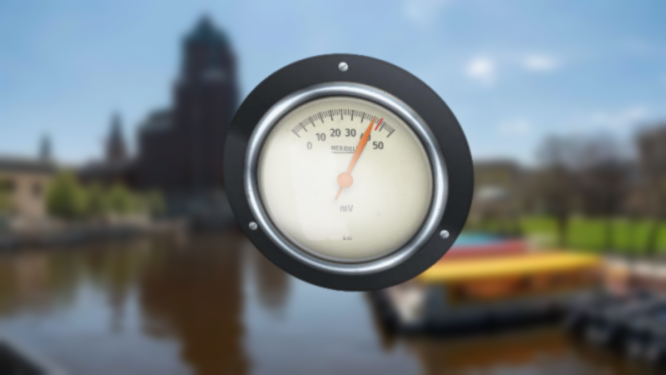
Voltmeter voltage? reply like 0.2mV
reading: 40mV
